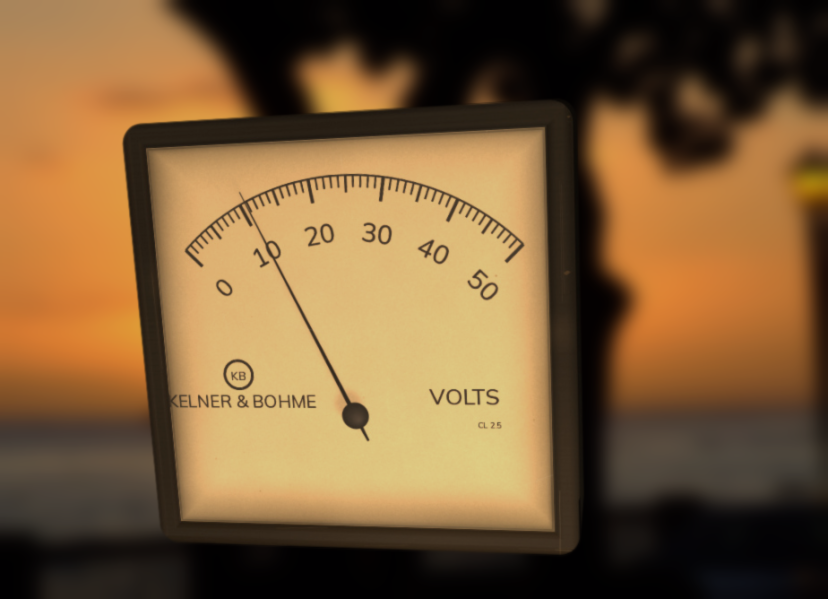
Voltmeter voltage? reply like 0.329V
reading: 11V
